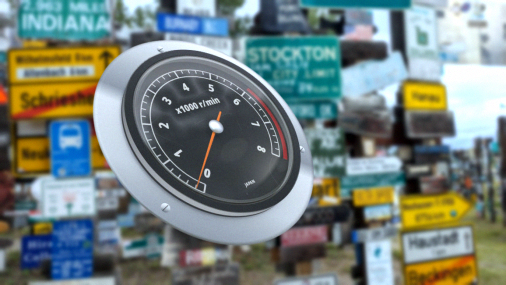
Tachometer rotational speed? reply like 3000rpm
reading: 200rpm
